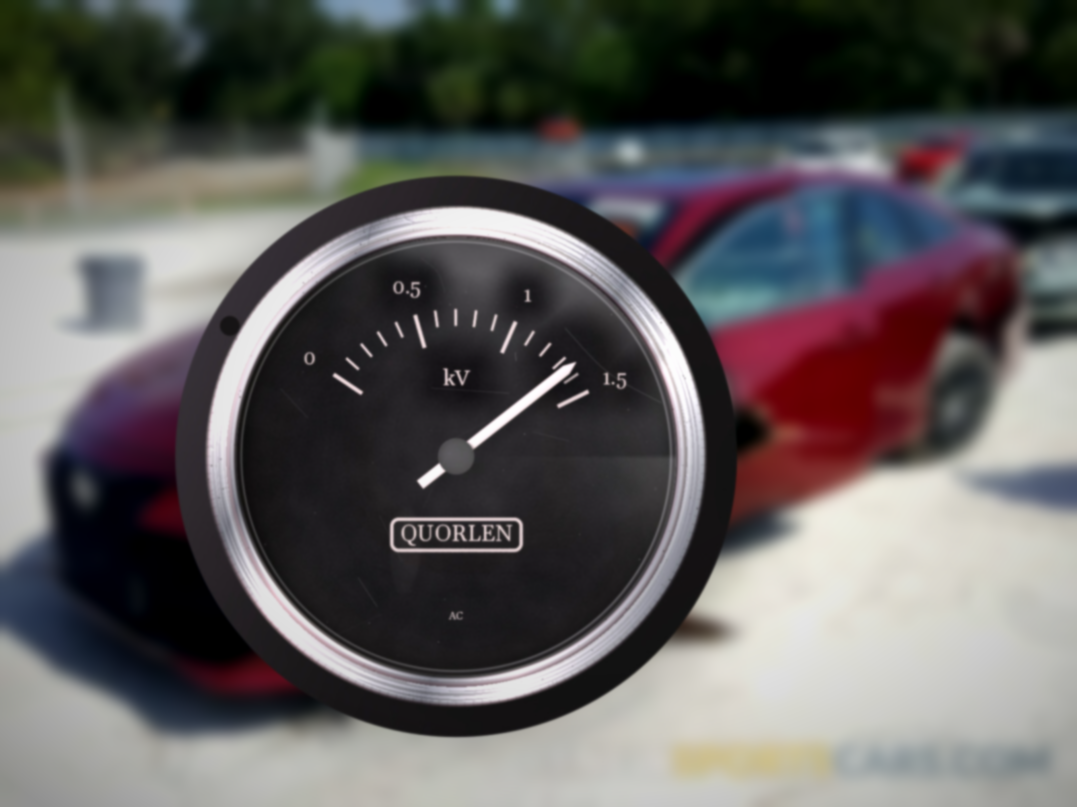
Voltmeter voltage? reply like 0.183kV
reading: 1.35kV
